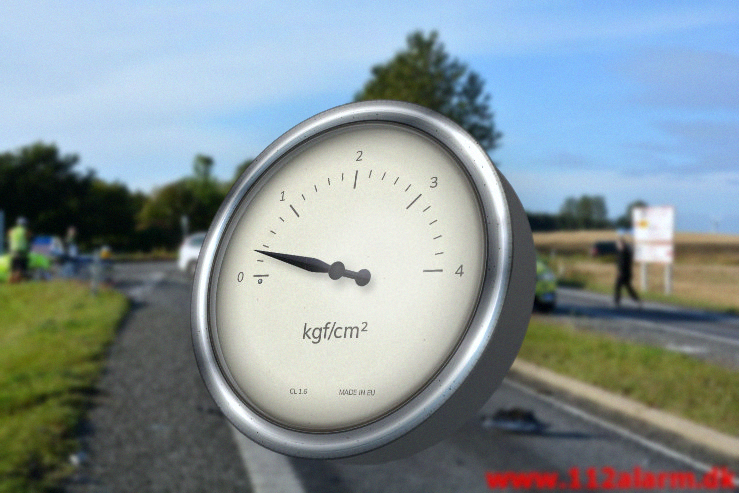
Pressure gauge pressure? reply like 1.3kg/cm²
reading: 0.3kg/cm²
